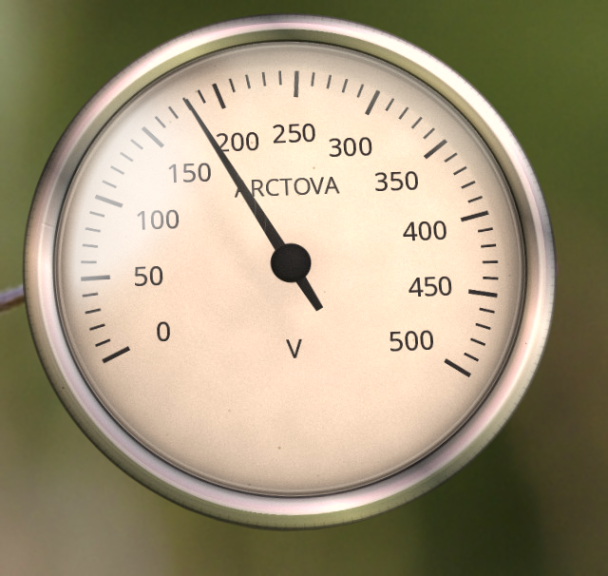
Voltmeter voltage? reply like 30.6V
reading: 180V
